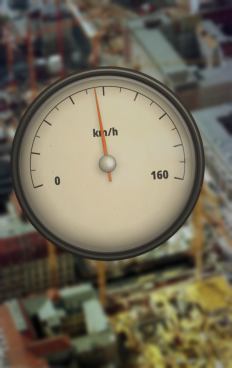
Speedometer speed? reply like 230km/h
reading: 75km/h
